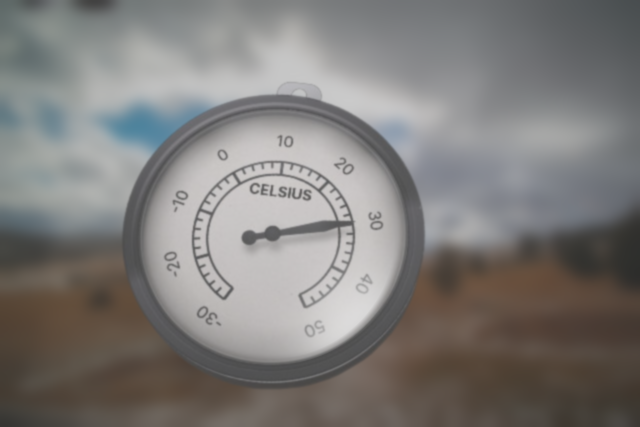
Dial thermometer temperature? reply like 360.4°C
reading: 30°C
